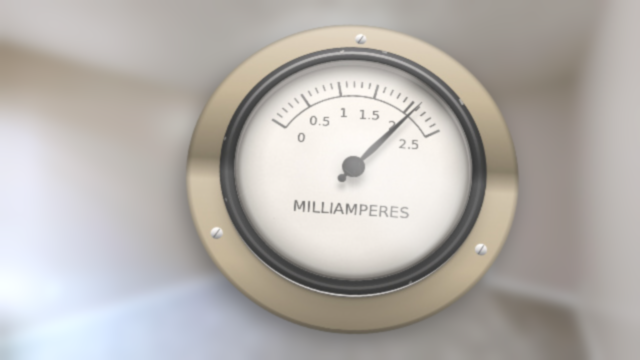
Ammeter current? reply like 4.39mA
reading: 2.1mA
